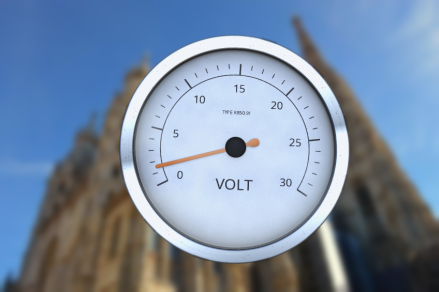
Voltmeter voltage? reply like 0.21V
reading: 1.5V
